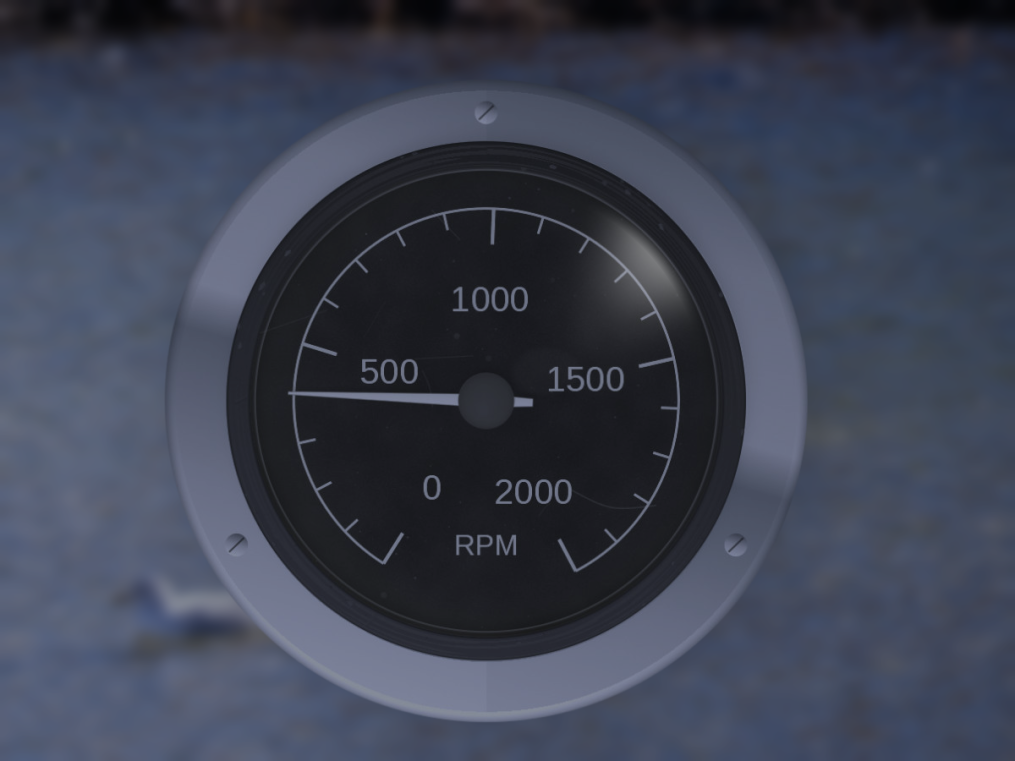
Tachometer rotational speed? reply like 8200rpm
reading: 400rpm
